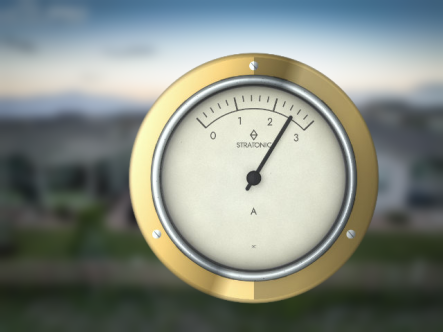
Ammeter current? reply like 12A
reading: 2.5A
